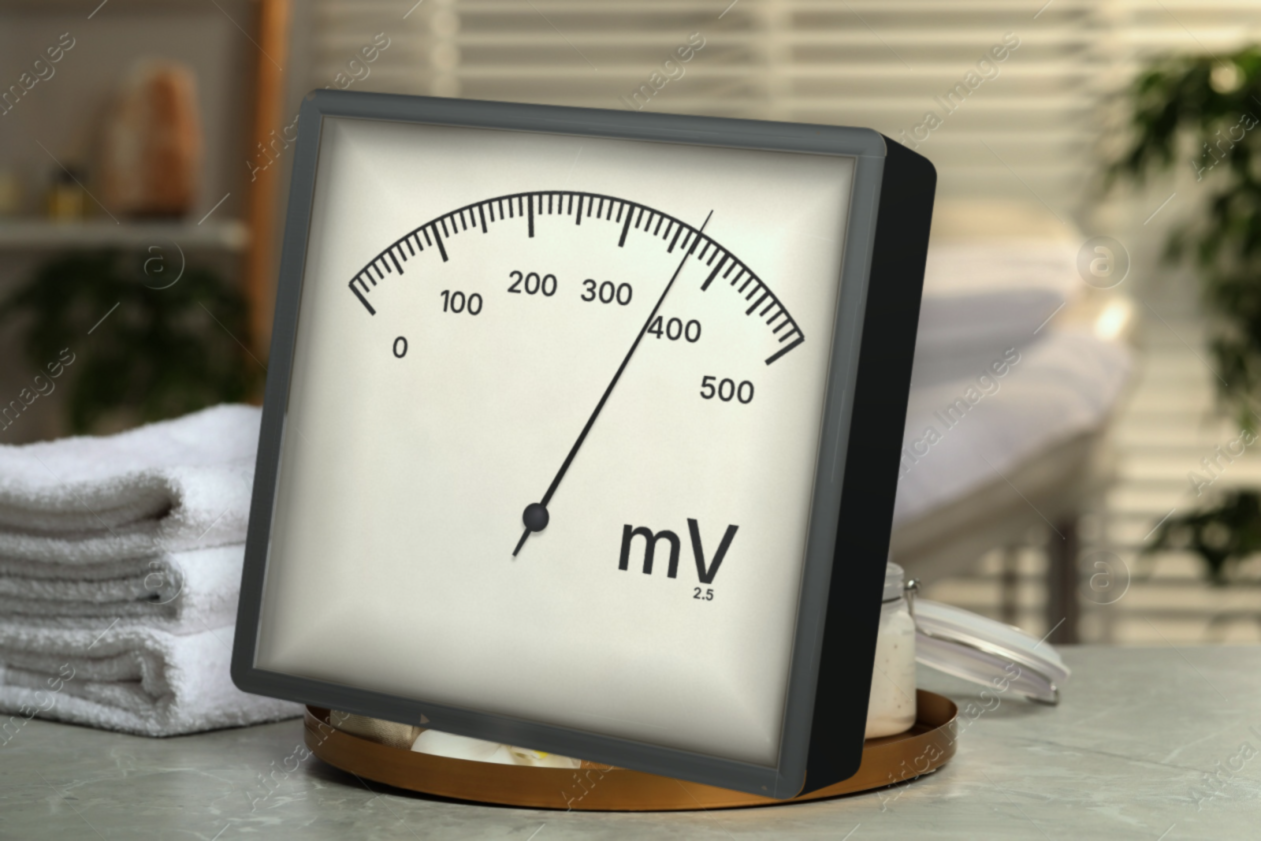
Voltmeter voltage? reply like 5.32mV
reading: 370mV
